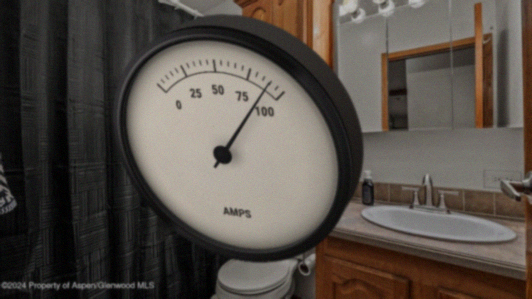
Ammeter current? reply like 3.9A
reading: 90A
